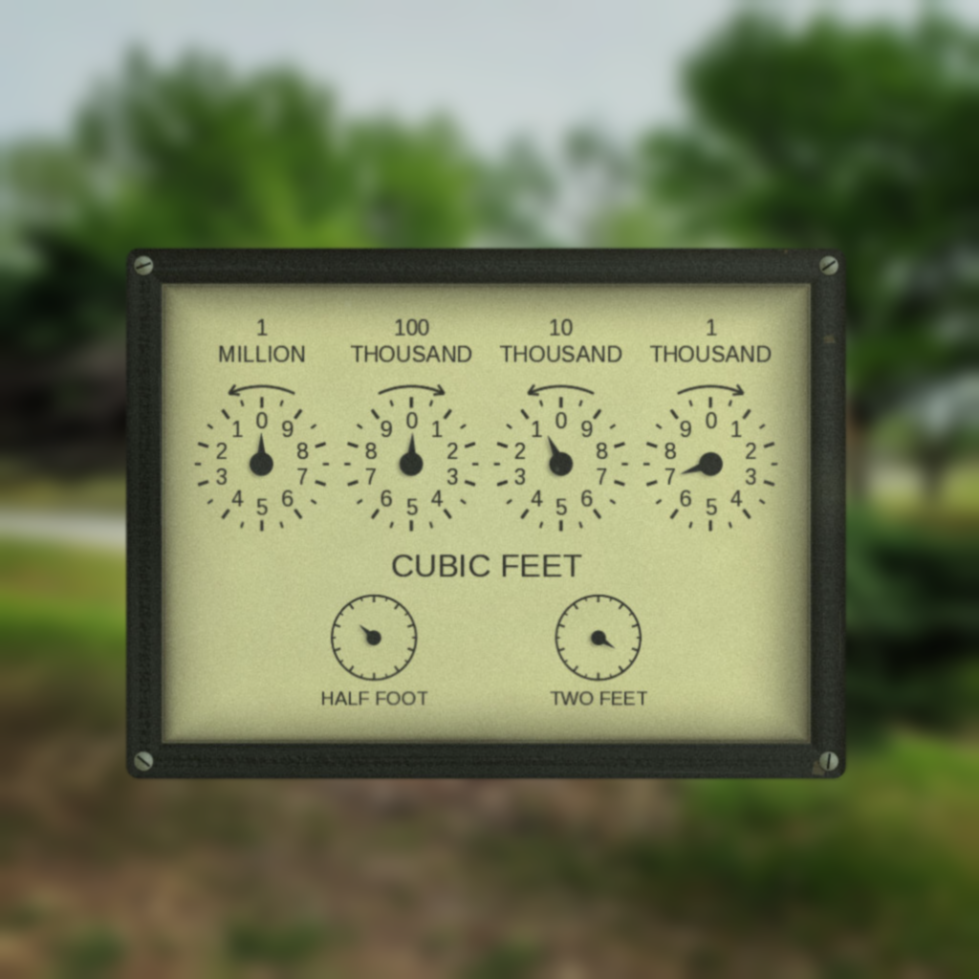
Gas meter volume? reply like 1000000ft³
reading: 700ft³
